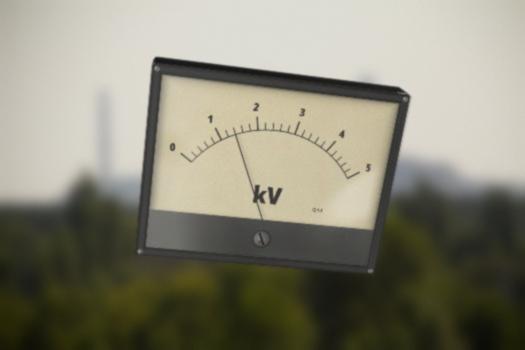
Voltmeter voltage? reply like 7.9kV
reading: 1.4kV
